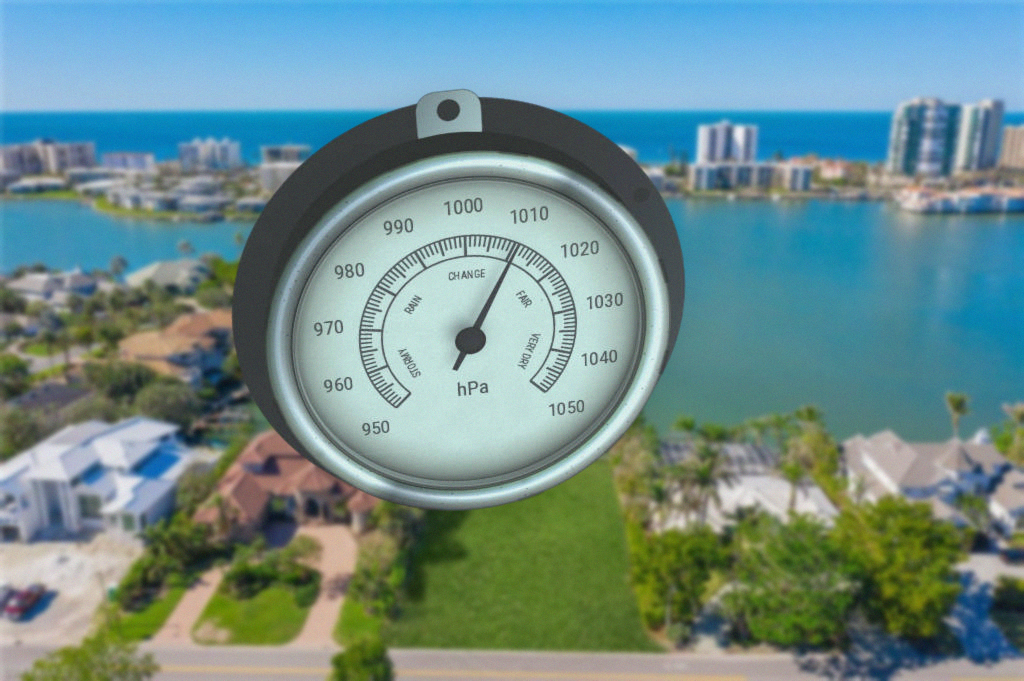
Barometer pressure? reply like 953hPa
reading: 1010hPa
